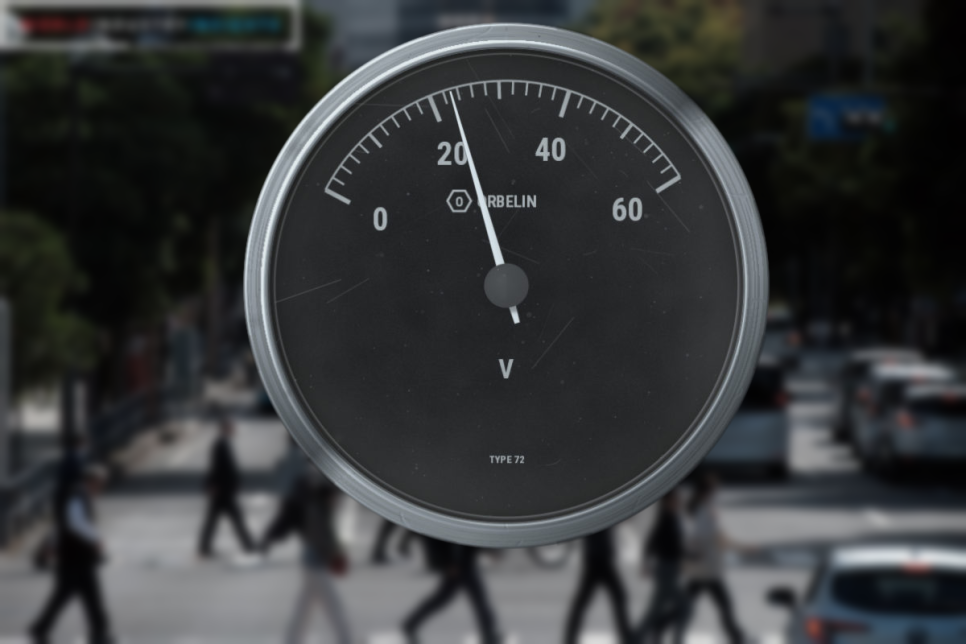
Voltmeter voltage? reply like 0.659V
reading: 23V
